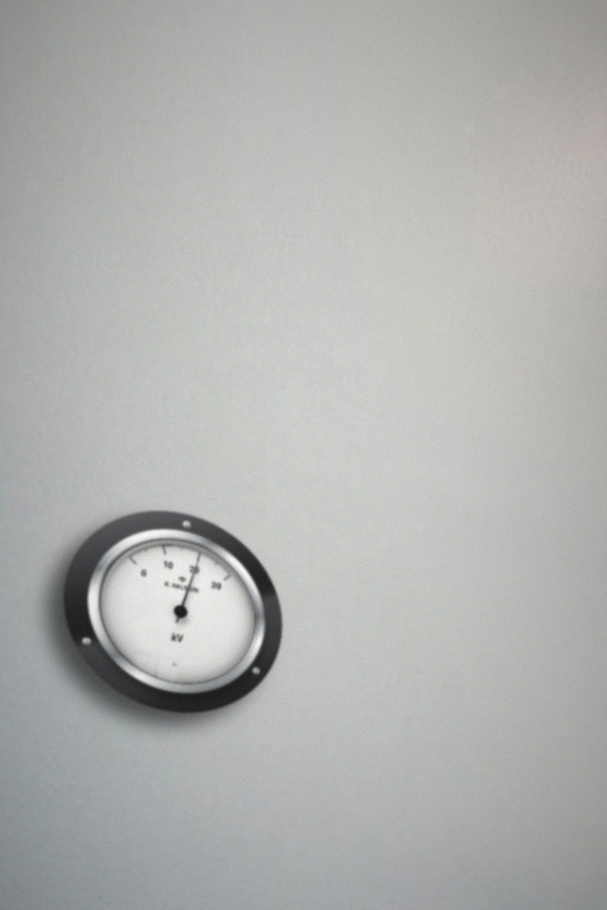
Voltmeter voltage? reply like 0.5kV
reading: 20kV
